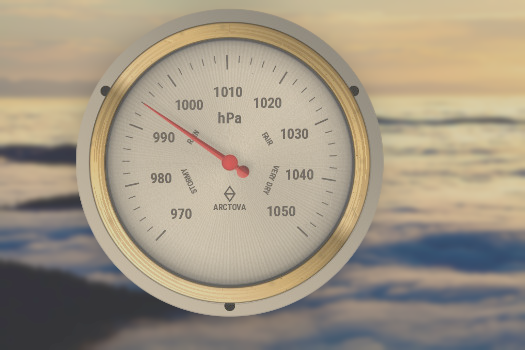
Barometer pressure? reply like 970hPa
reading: 994hPa
